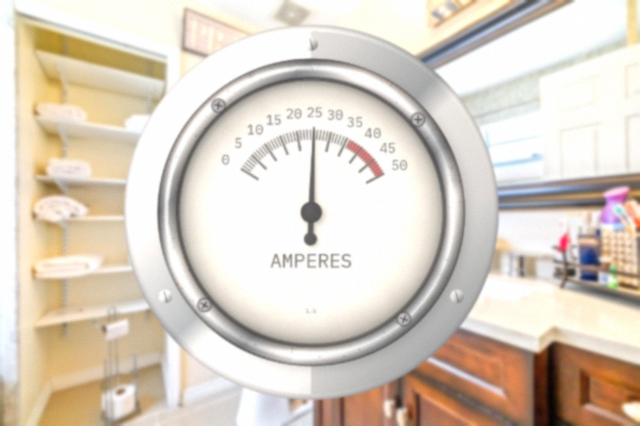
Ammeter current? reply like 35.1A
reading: 25A
